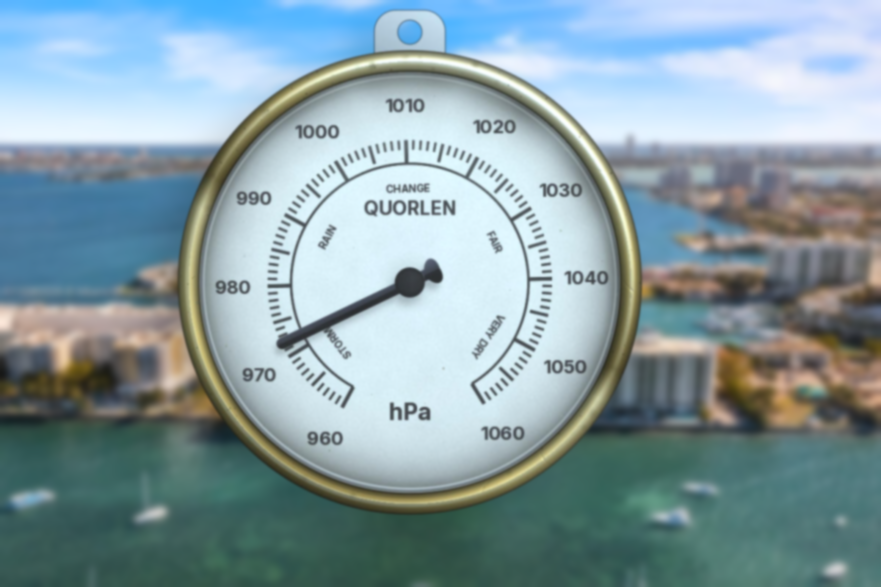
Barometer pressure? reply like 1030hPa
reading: 972hPa
